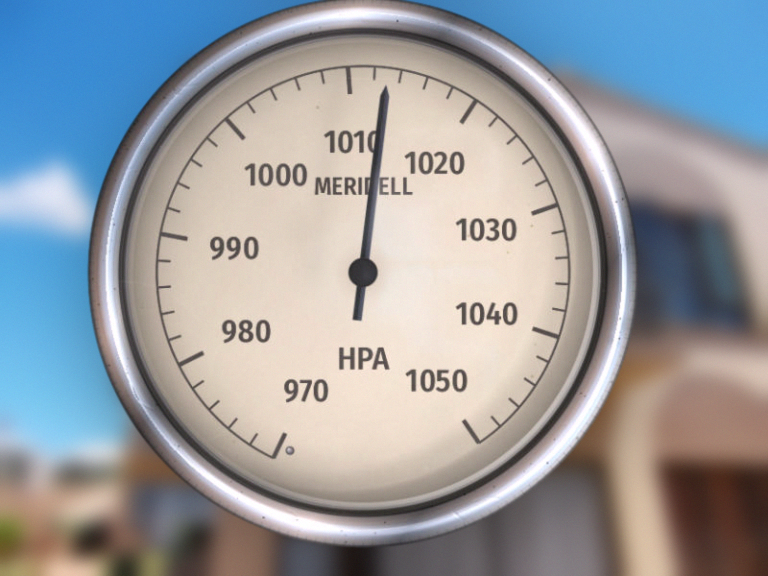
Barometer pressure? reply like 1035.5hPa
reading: 1013hPa
